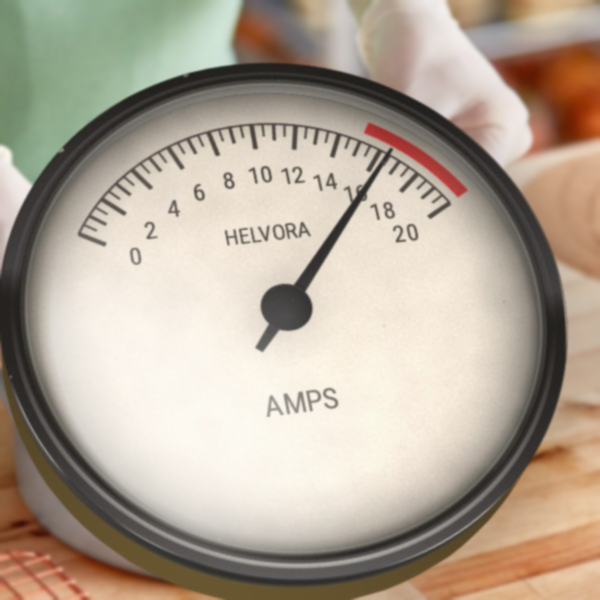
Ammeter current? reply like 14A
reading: 16.5A
